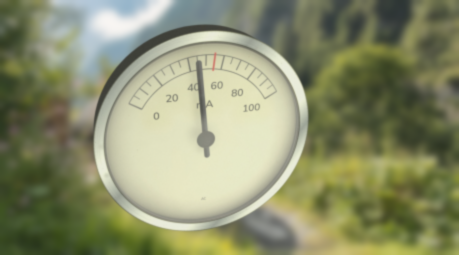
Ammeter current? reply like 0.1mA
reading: 45mA
